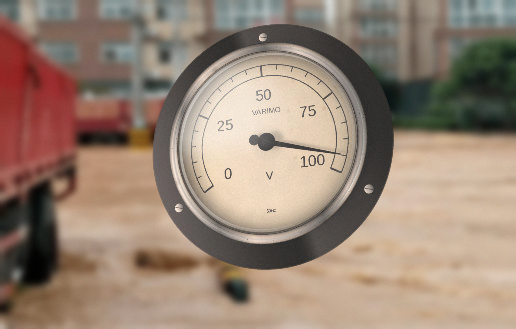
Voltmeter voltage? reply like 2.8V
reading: 95V
